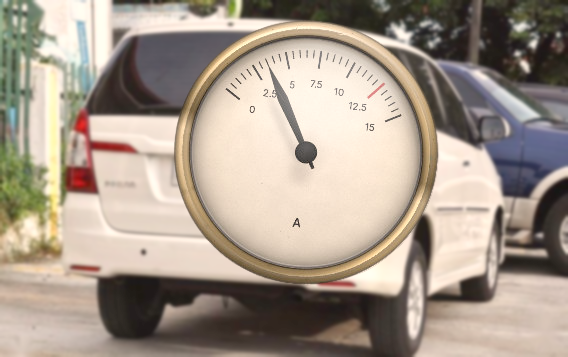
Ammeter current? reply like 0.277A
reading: 3.5A
